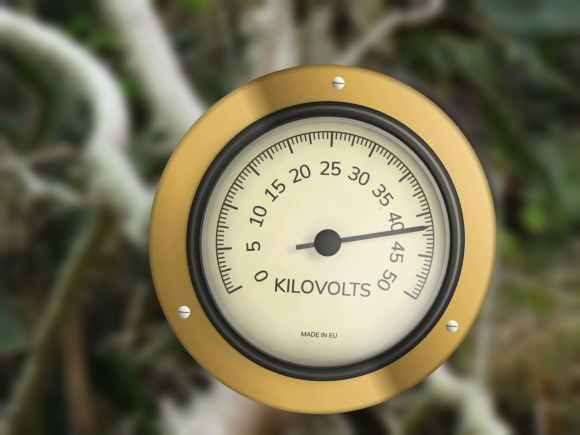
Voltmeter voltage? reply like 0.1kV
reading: 41.5kV
